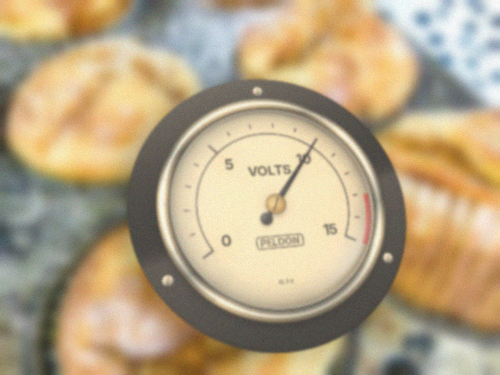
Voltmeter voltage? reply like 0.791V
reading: 10V
